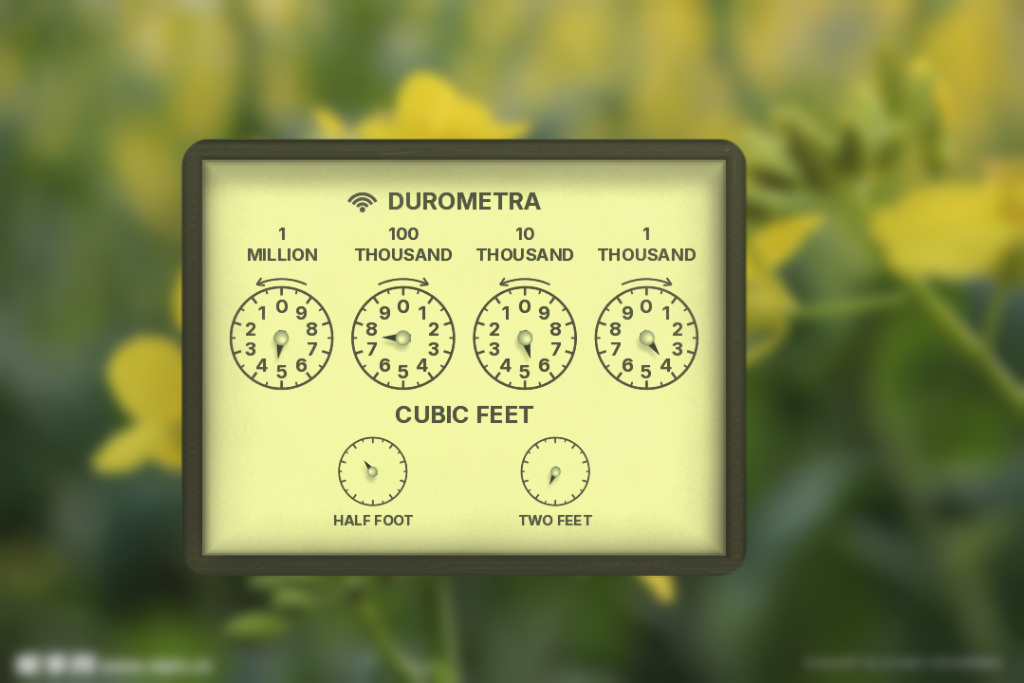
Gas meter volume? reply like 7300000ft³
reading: 475400ft³
